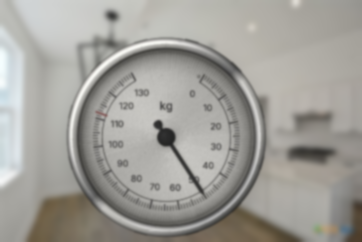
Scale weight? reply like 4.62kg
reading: 50kg
